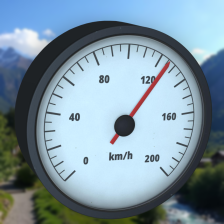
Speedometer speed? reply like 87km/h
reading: 125km/h
